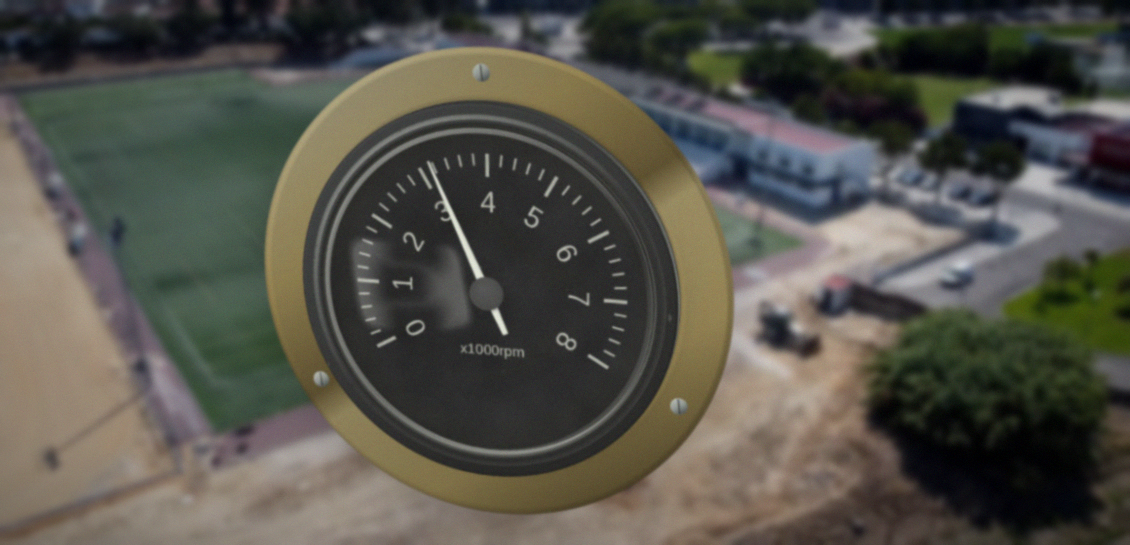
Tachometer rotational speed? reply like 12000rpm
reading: 3200rpm
